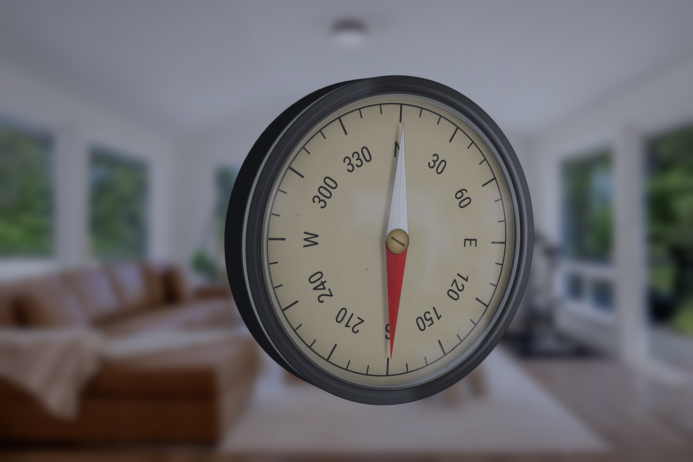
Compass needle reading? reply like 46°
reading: 180°
